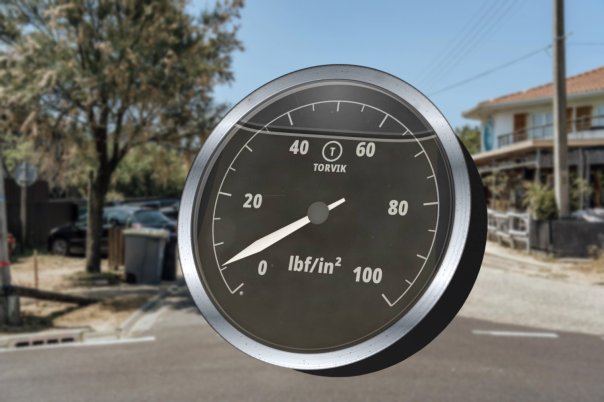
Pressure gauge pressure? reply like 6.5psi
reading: 5psi
